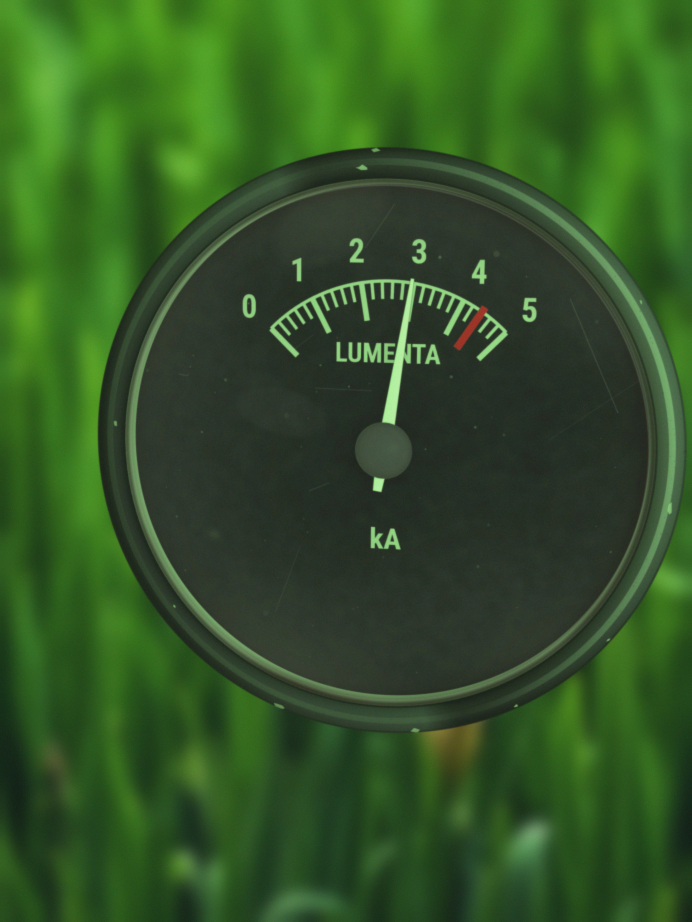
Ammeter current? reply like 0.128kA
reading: 3kA
